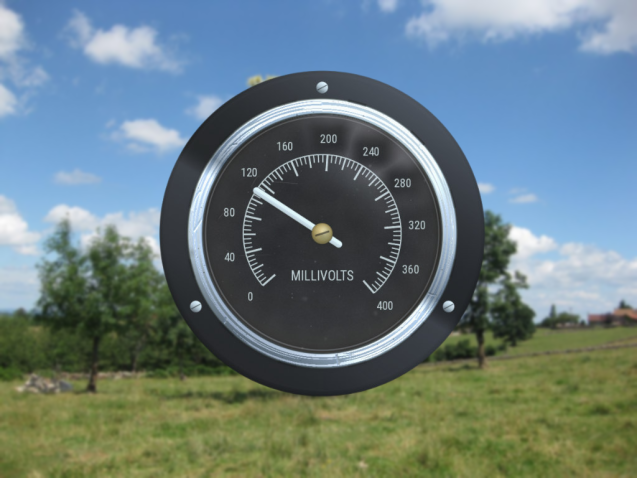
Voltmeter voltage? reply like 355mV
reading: 110mV
